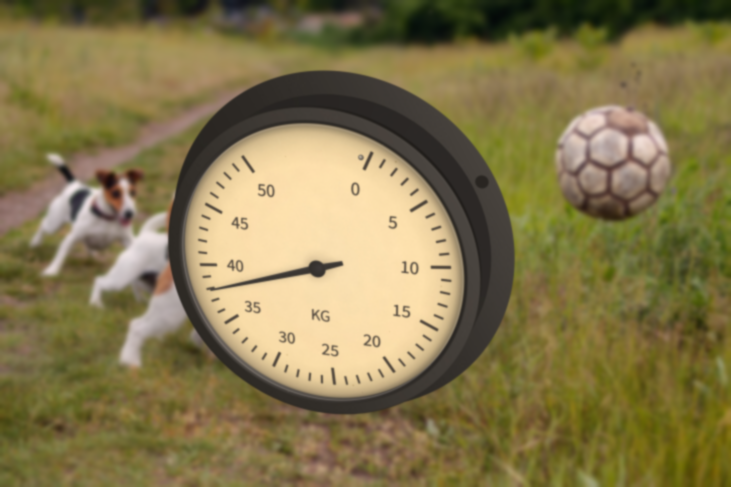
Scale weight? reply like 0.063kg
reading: 38kg
